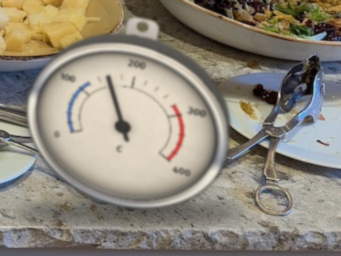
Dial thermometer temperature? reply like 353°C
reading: 160°C
